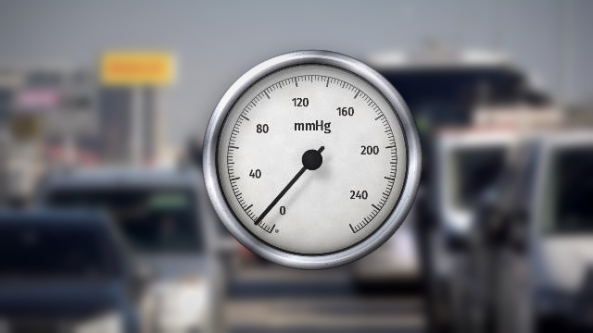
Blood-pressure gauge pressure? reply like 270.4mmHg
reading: 10mmHg
